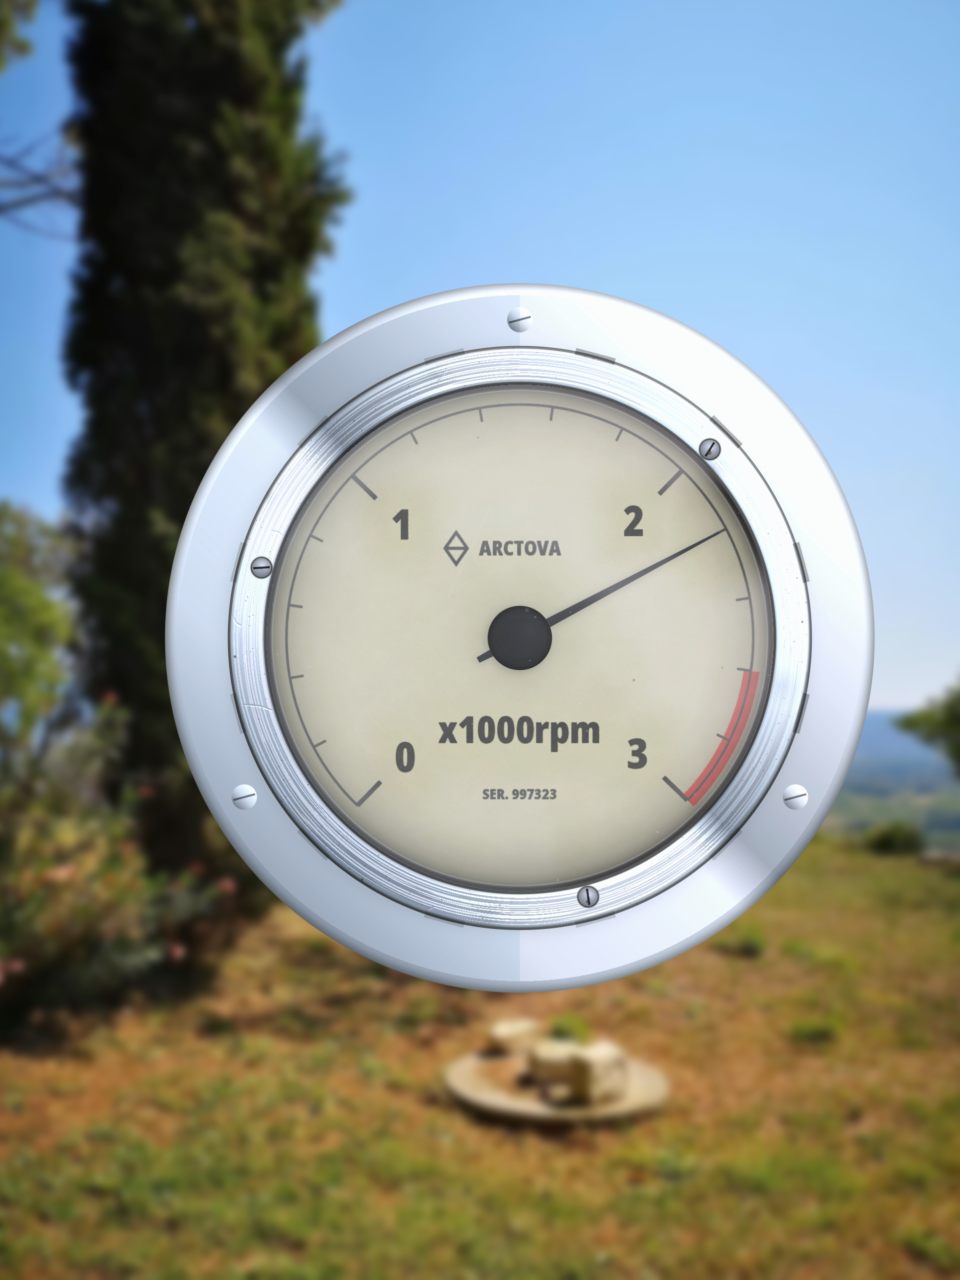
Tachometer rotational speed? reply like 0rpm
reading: 2200rpm
